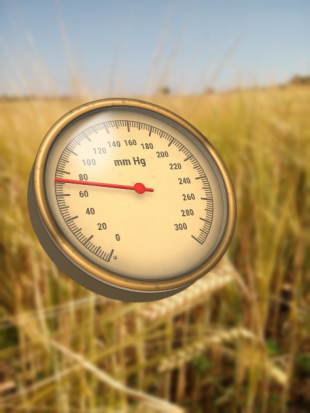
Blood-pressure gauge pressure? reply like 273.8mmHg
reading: 70mmHg
